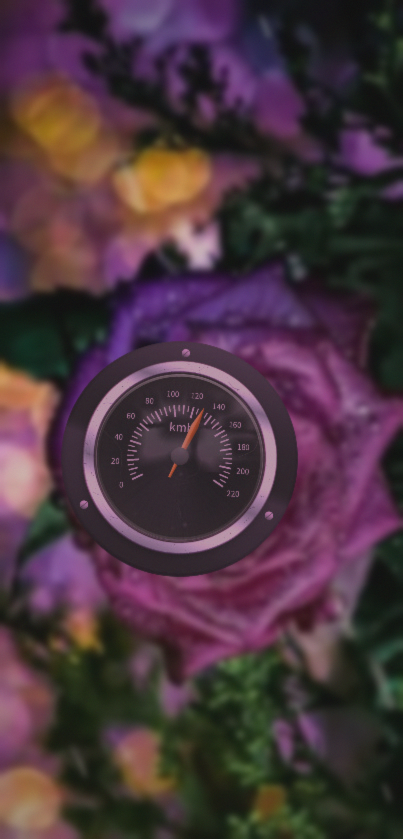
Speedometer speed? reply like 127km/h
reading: 130km/h
